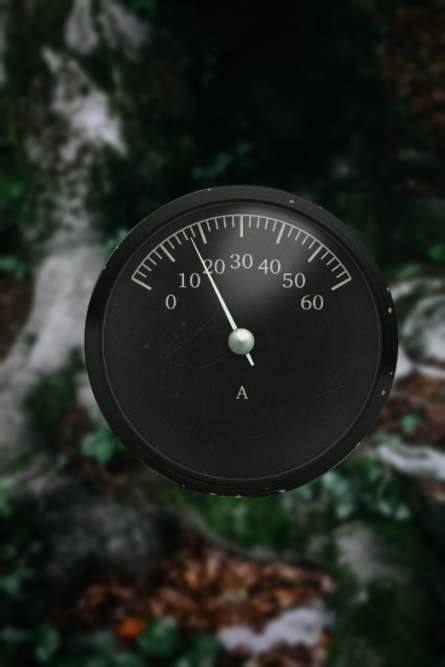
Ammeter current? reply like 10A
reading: 17A
